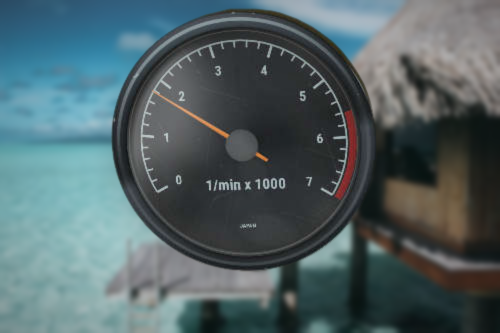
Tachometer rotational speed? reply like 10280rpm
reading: 1800rpm
